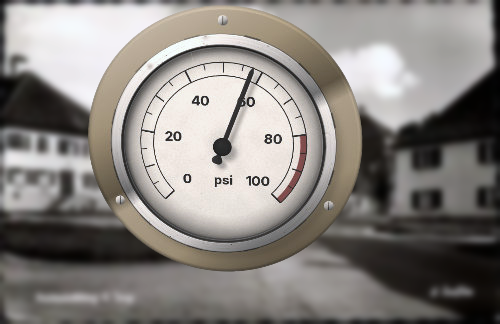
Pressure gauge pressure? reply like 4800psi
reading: 57.5psi
